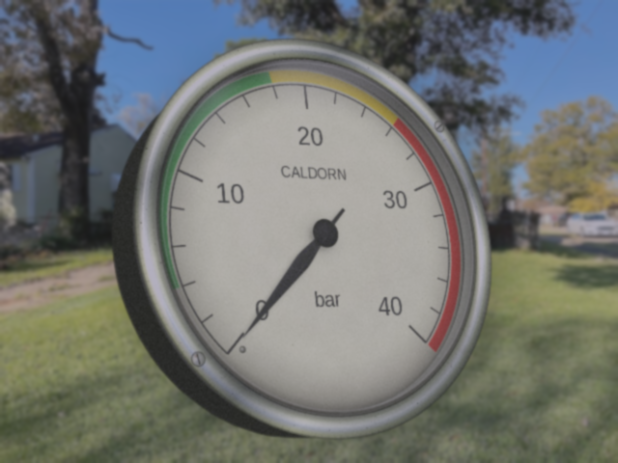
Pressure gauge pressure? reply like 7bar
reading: 0bar
